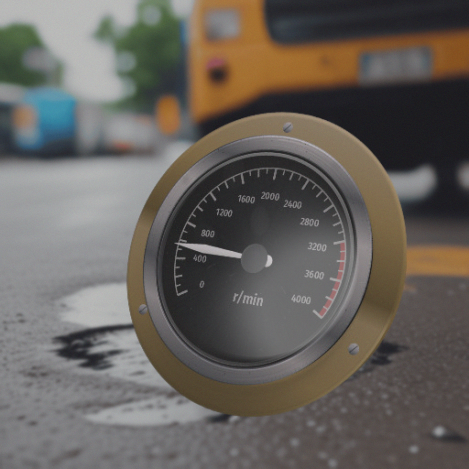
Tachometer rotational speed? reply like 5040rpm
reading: 550rpm
